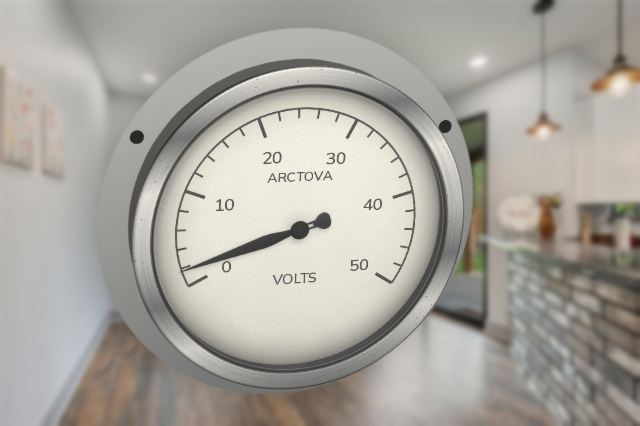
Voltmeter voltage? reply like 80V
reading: 2V
